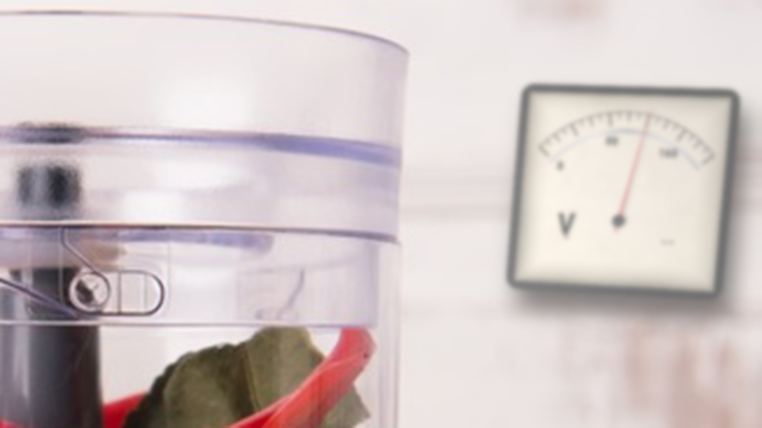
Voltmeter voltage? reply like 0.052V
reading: 120V
